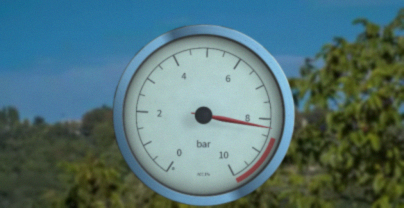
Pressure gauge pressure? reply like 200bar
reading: 8.25bar
